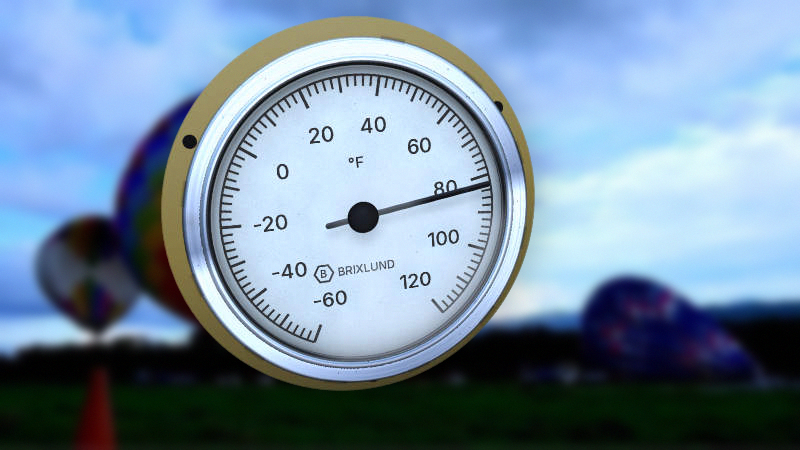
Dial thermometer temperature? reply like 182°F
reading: 82°F
